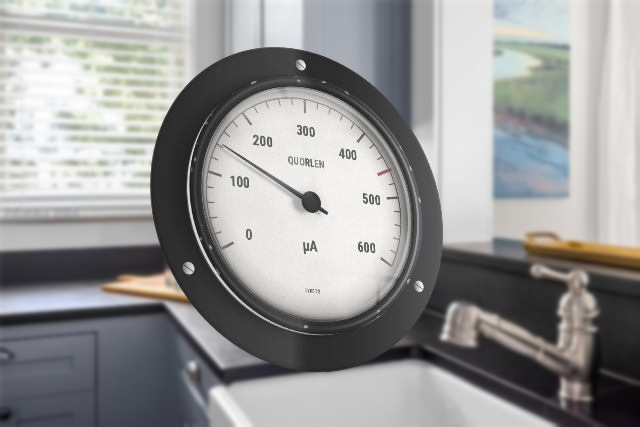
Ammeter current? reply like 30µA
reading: 140µA
